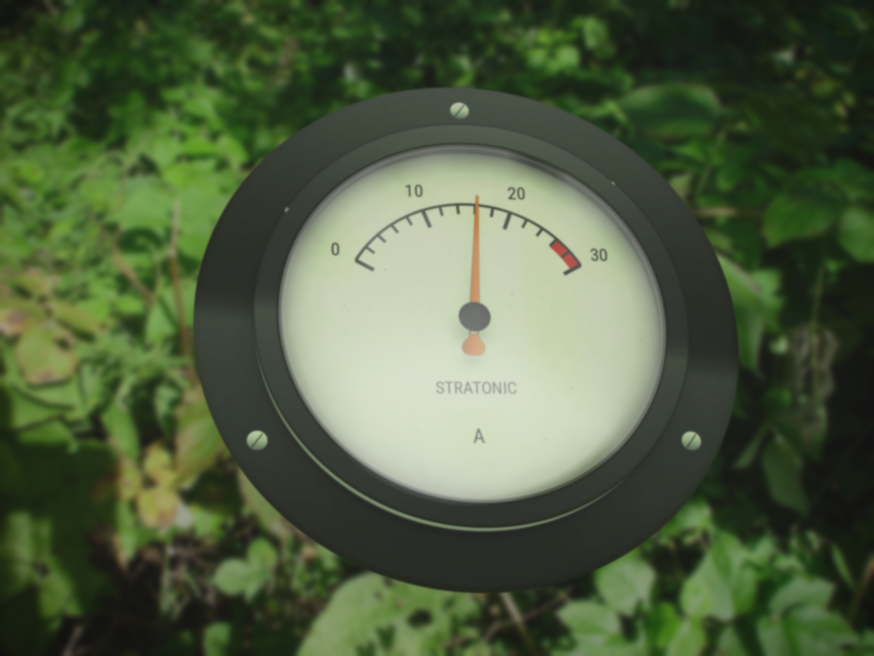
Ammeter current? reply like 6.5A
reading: 16A
